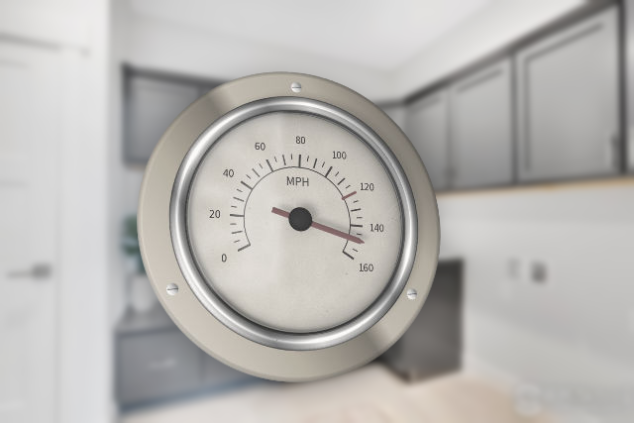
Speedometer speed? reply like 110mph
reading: 150mph
